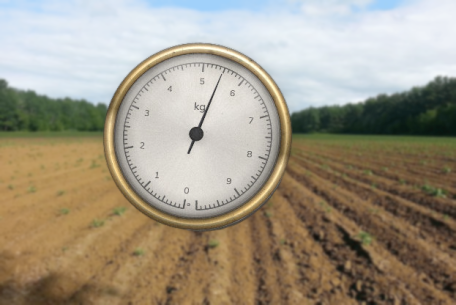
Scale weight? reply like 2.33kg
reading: 5.5kg
